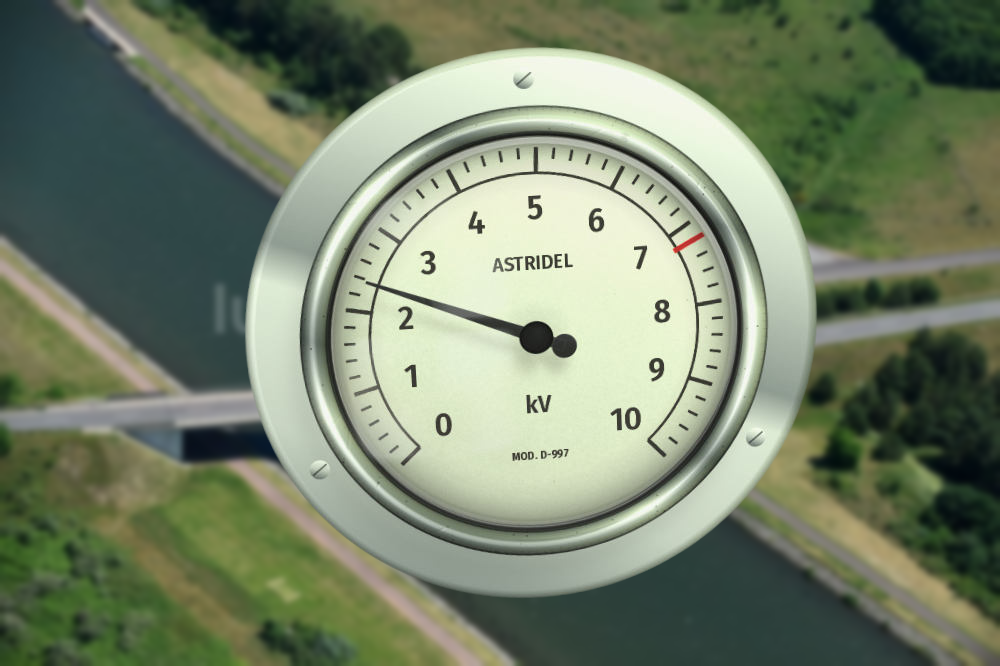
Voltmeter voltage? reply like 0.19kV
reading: 2.4kV
